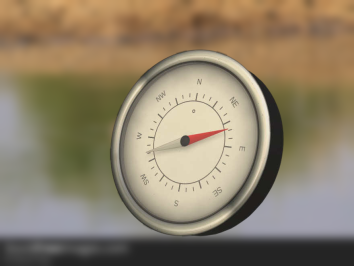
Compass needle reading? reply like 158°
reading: 70°
